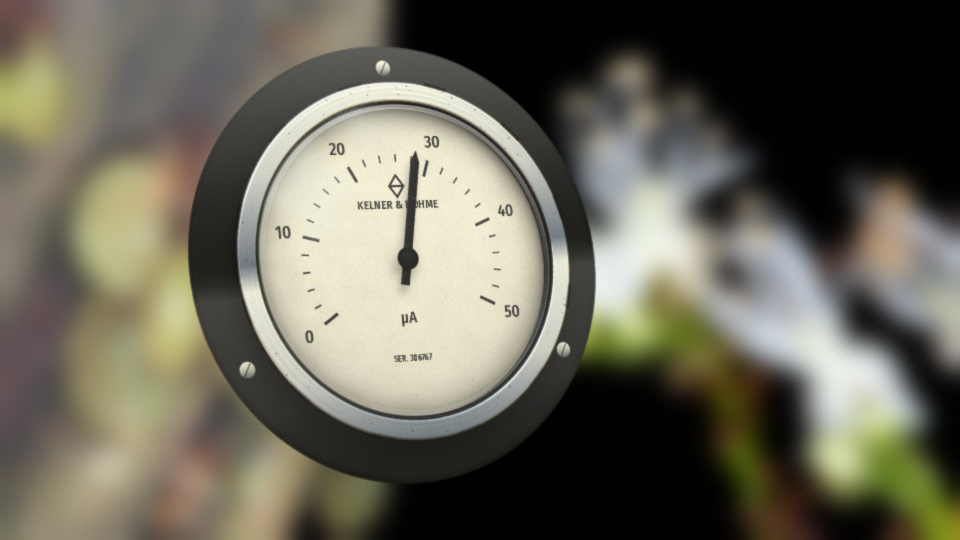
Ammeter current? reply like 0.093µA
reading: 28µA
